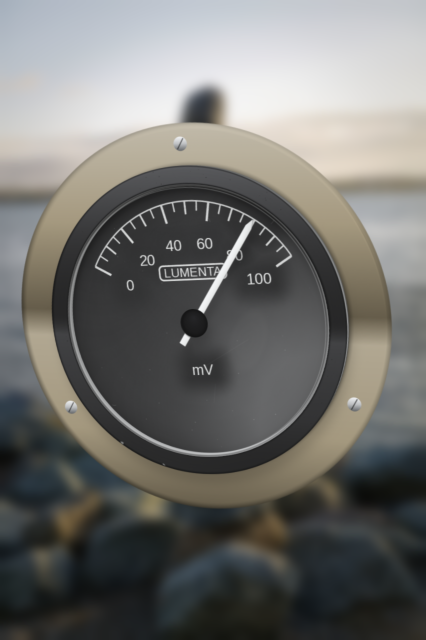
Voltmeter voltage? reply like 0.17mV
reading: 80mV
